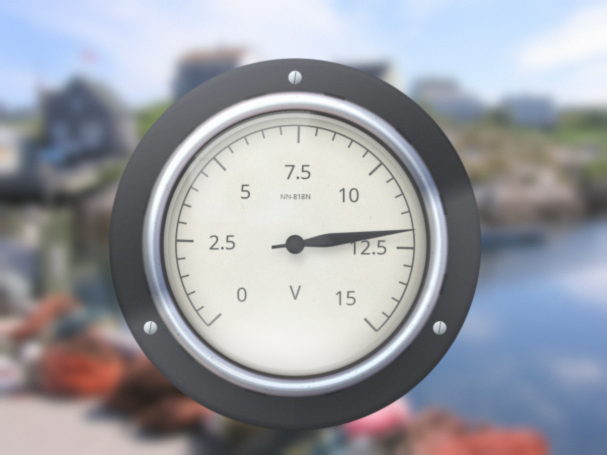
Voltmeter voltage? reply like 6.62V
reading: 12V
